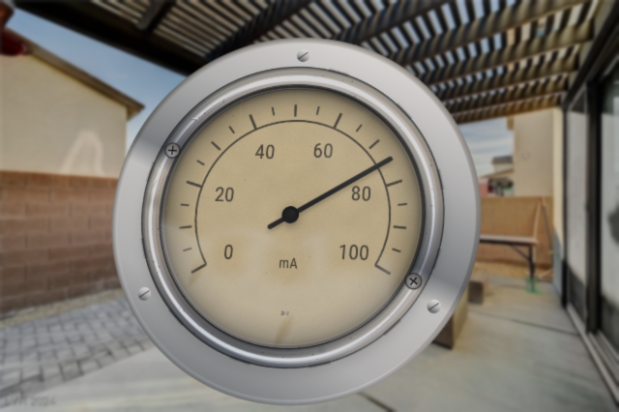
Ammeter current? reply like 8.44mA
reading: 75mA
